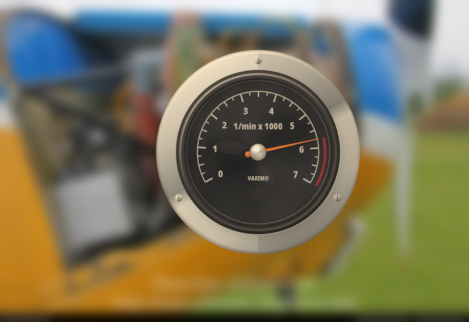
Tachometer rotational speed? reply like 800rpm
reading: 5750rpm
